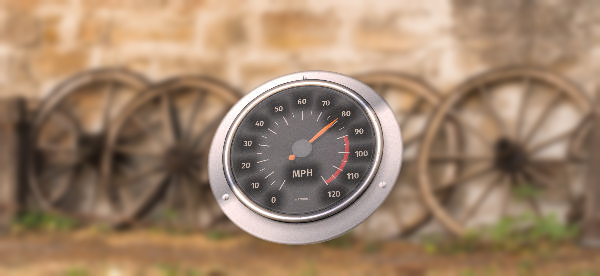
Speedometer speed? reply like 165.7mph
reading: 80mph
